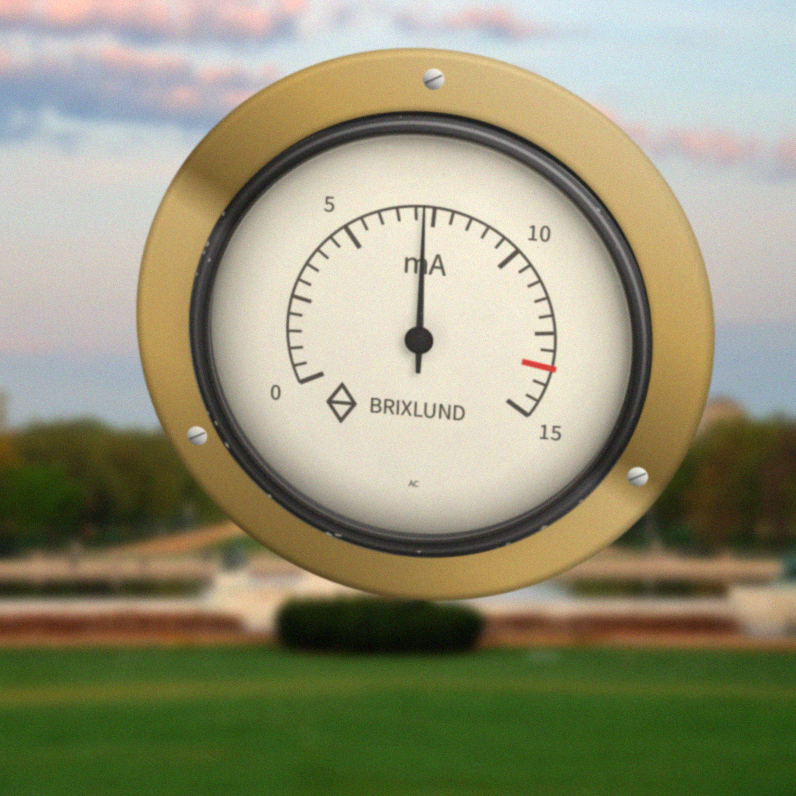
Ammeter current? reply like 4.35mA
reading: 7.25mA
